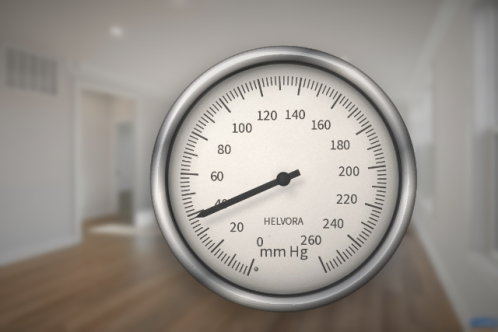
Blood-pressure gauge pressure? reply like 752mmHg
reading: 38mmHg
